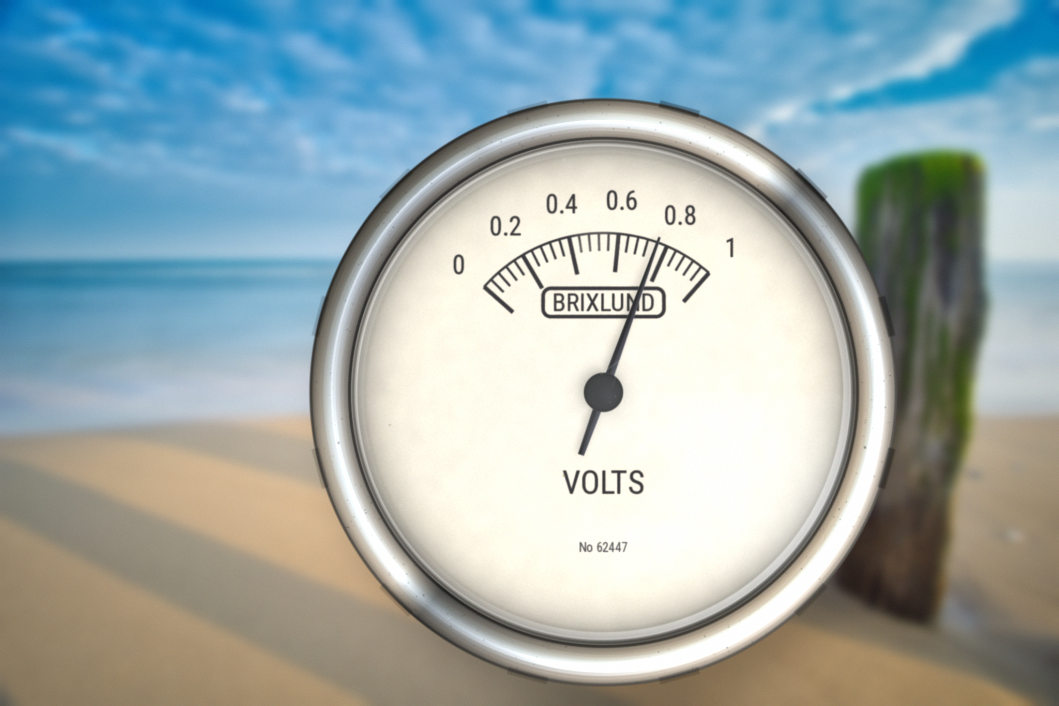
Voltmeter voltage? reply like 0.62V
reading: 0.76V
